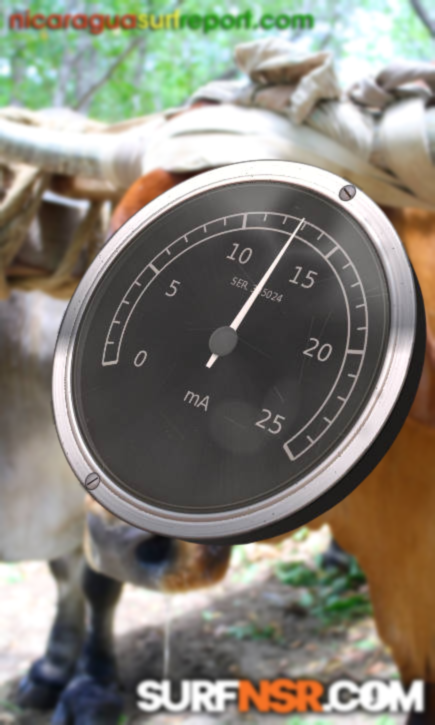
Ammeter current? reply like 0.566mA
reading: 13mA
